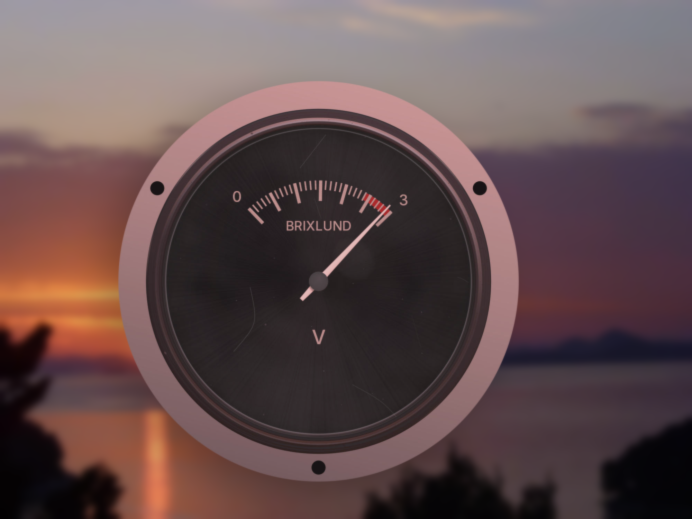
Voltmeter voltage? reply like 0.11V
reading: 2.9V
